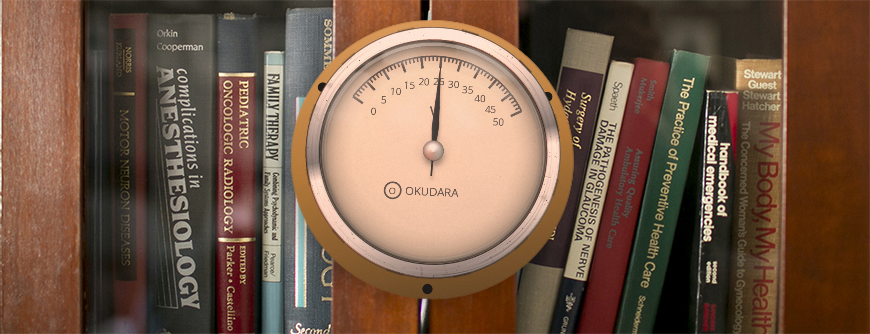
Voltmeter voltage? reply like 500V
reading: 25V
